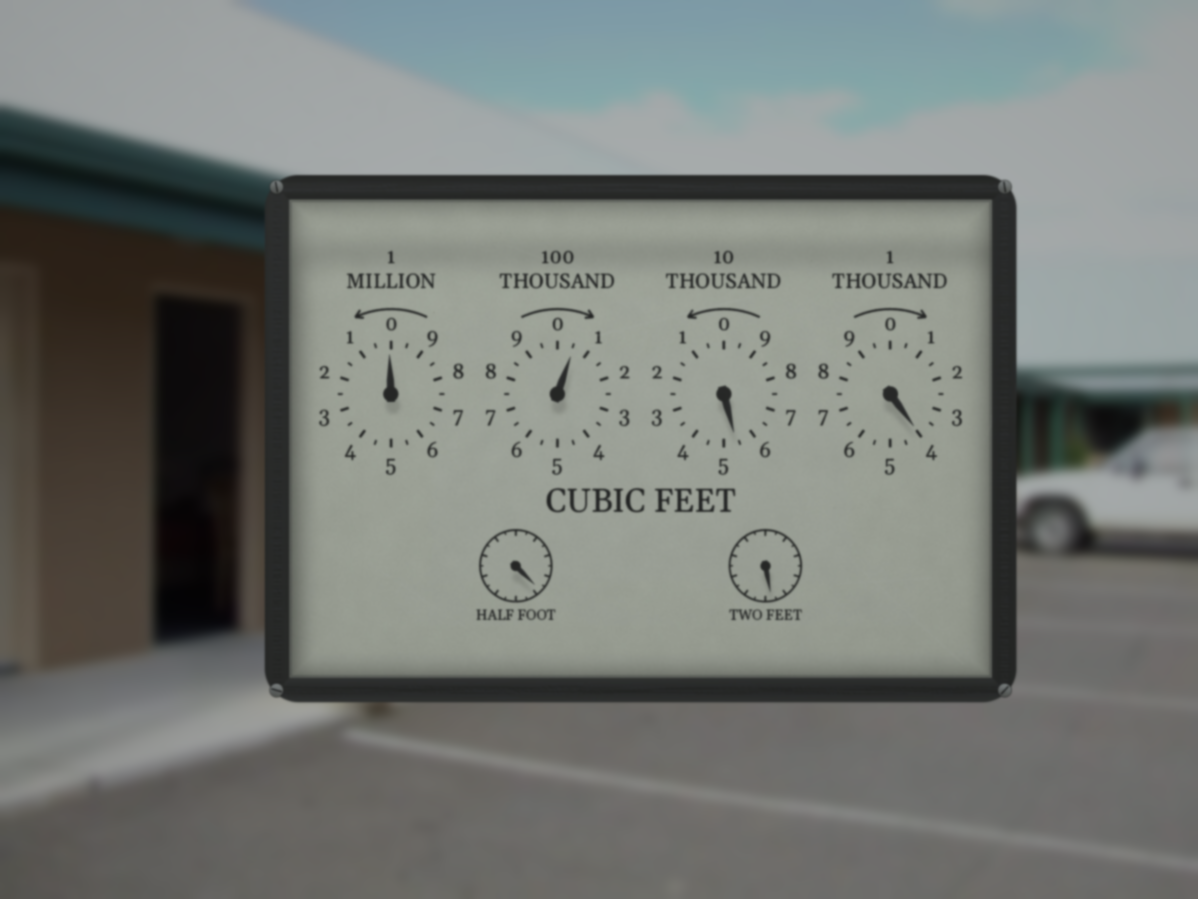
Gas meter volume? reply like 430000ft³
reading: 5400ft³
